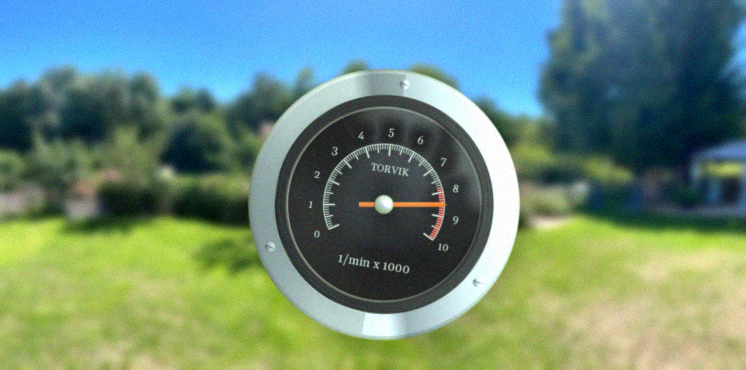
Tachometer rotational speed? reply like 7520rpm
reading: 8500rpm
